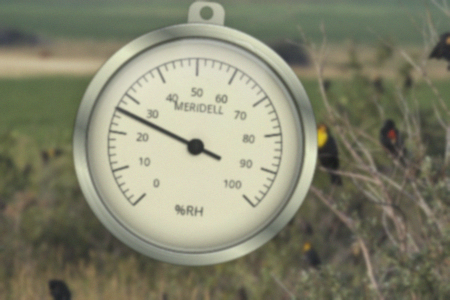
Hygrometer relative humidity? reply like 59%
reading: 26%
